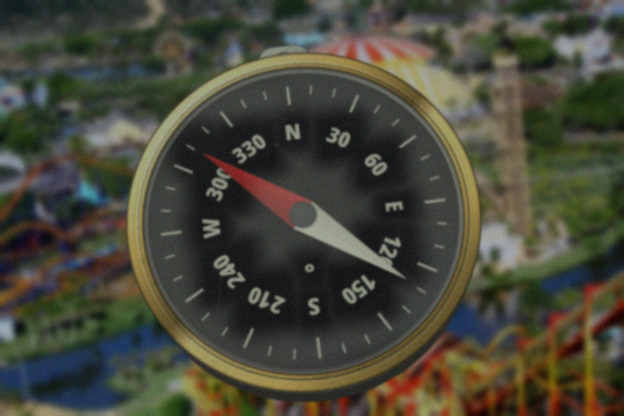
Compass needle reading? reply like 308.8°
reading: 310°
